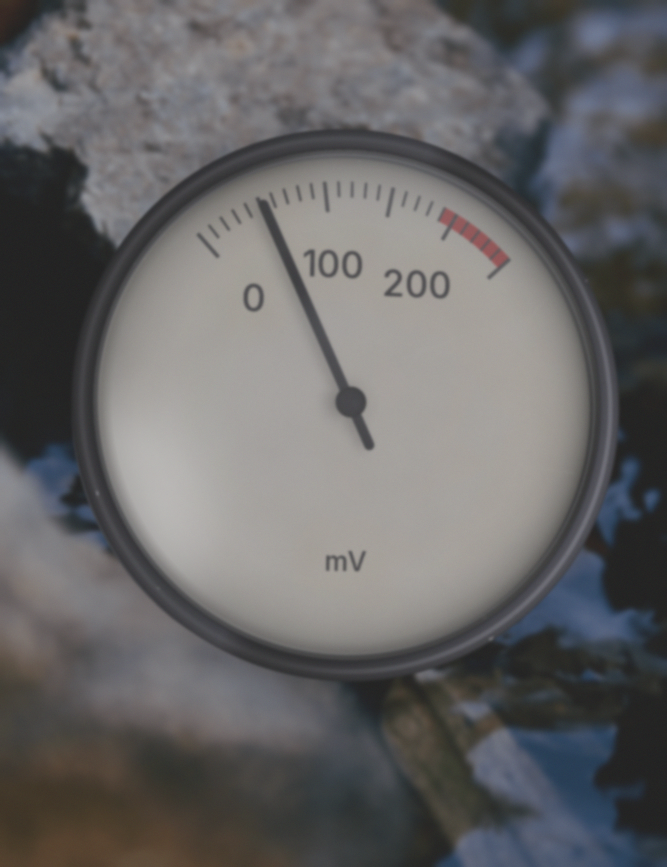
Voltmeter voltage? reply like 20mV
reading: 50mV
